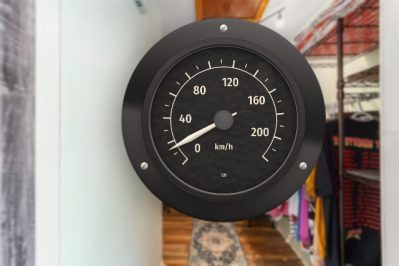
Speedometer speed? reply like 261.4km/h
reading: 15km/h
